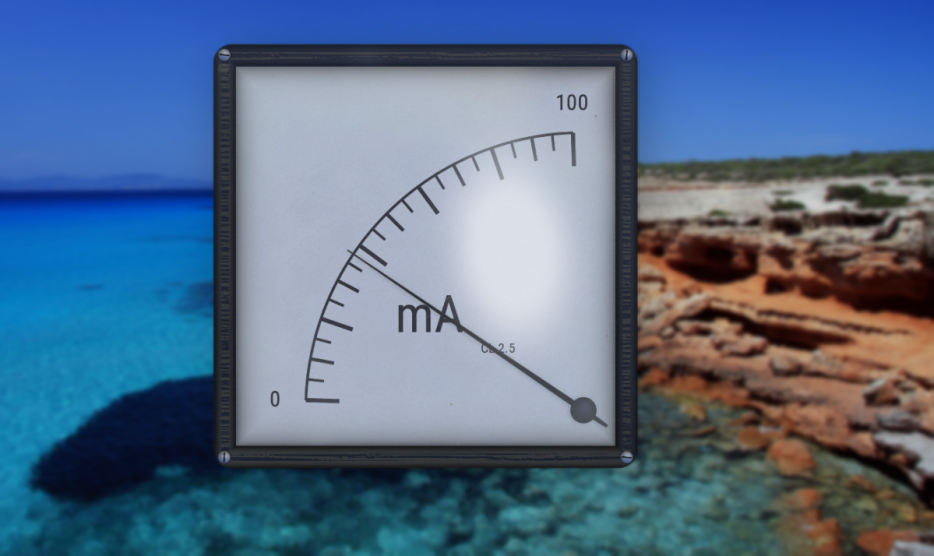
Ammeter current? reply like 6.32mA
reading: 37.5mA
